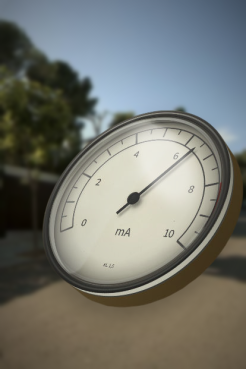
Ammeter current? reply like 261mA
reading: 6.5mA
